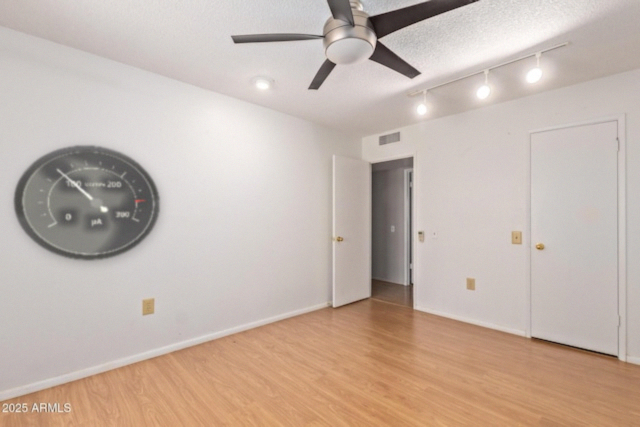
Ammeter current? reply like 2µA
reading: 100µA
